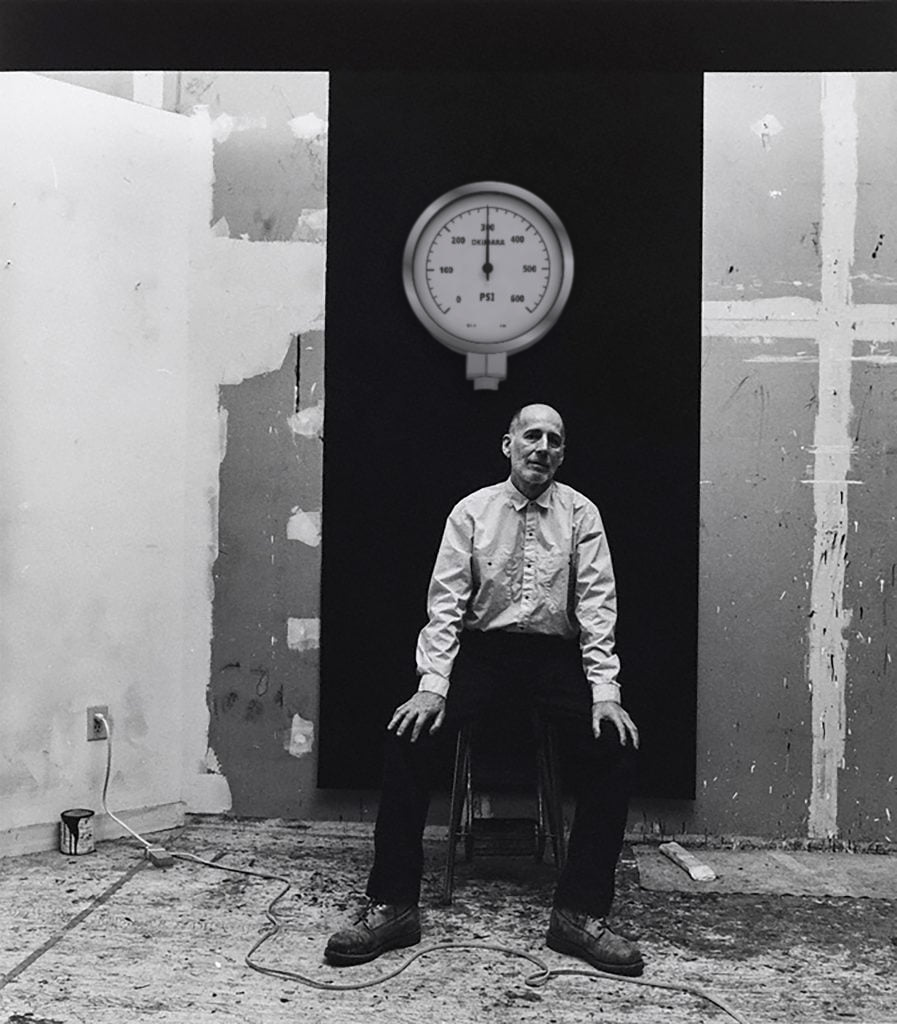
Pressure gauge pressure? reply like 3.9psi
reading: 300psi
